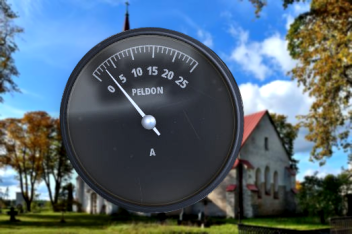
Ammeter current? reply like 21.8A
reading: 3A
